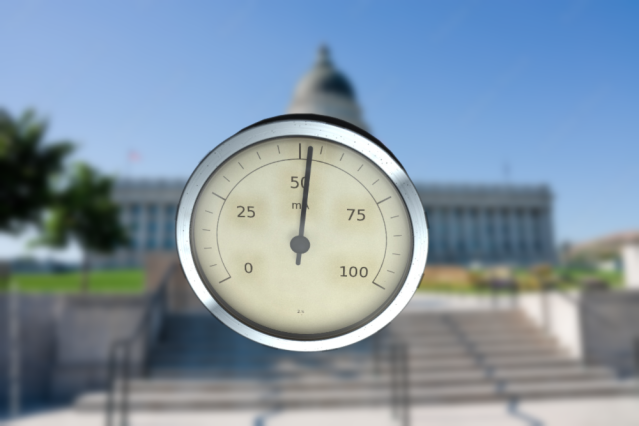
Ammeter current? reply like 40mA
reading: 52.5mA
